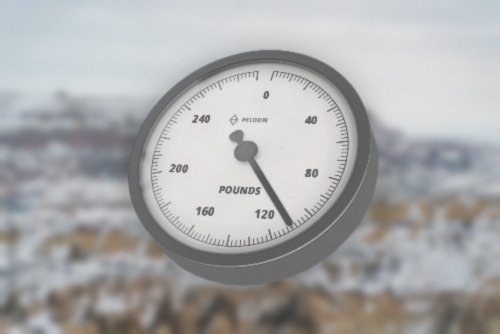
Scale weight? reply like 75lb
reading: 110lb
